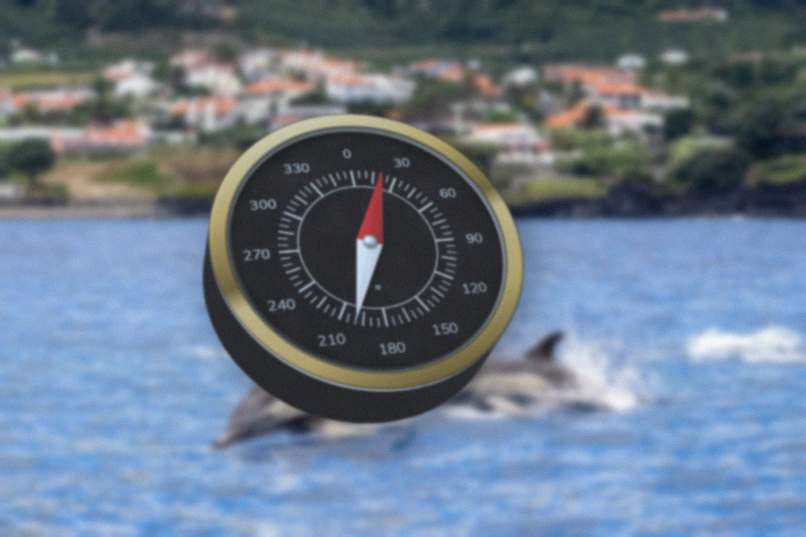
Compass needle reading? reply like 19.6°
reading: 20°
